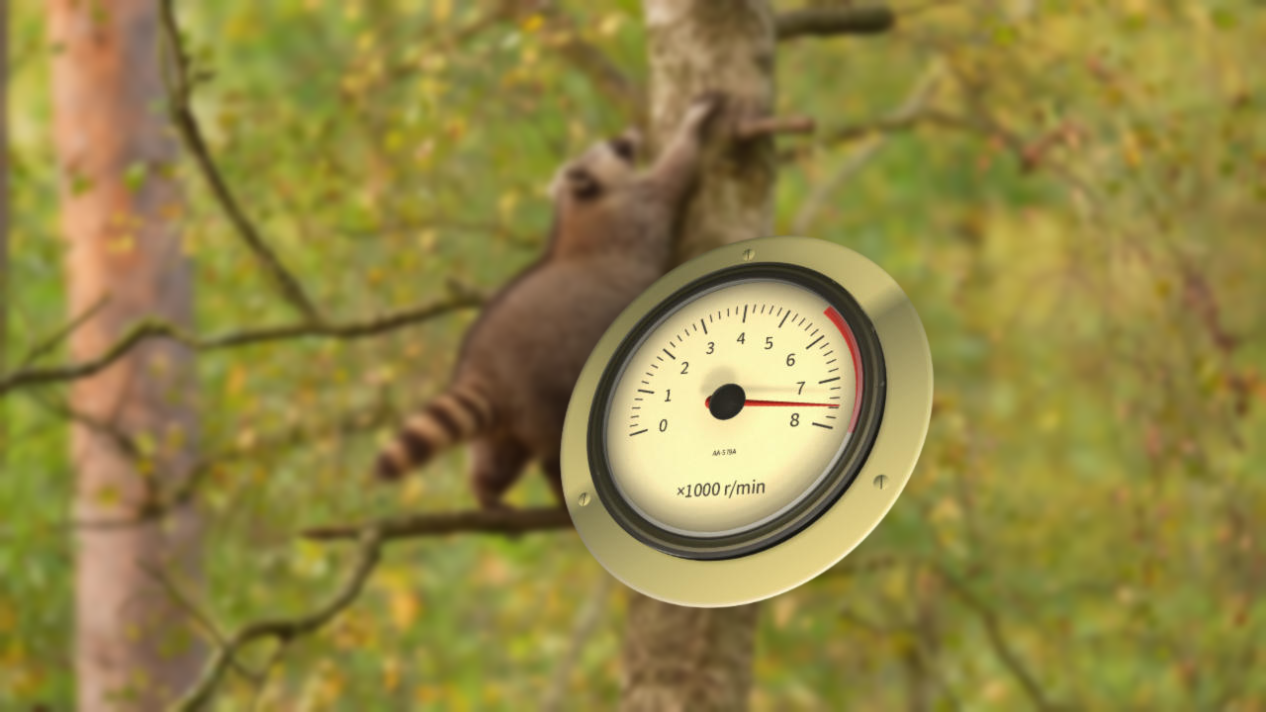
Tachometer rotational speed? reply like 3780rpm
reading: 7600rpm
